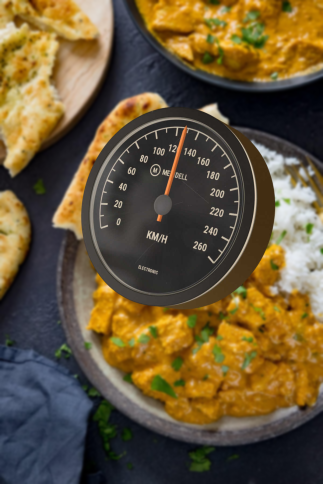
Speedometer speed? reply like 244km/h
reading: 130km/h
